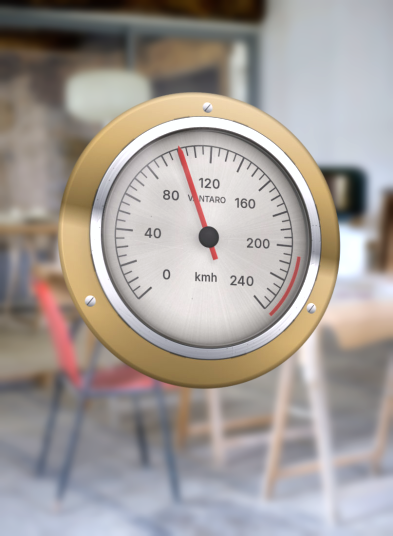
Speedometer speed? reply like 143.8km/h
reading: 100km/h
